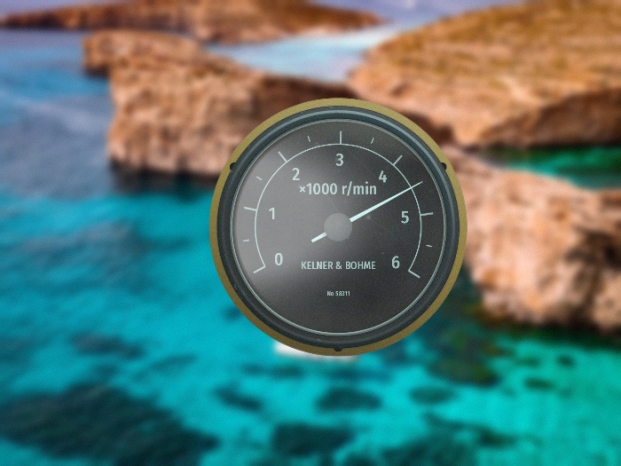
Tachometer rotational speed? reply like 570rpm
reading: 4500rpm
